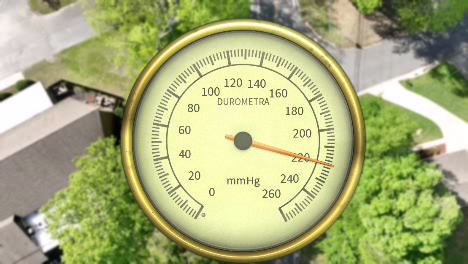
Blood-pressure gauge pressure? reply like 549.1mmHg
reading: 220mmHg
